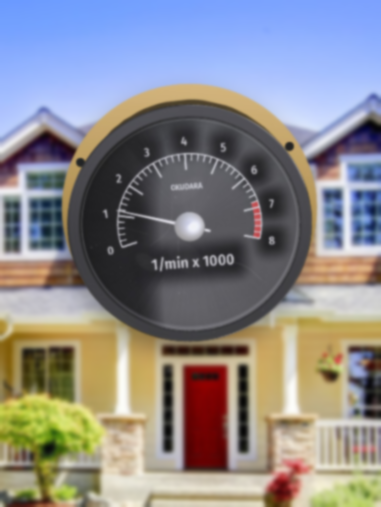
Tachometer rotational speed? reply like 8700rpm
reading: 1200rpm
